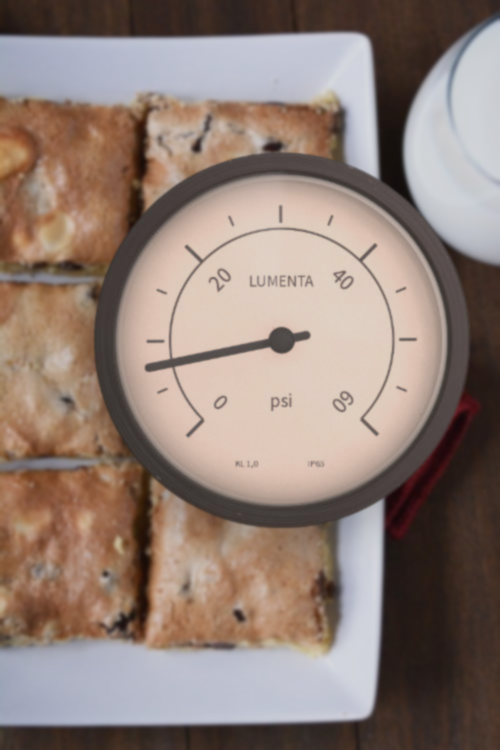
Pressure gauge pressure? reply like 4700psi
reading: 7.5psi
